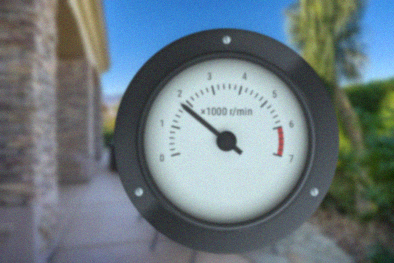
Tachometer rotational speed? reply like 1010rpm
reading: 1800rpm
